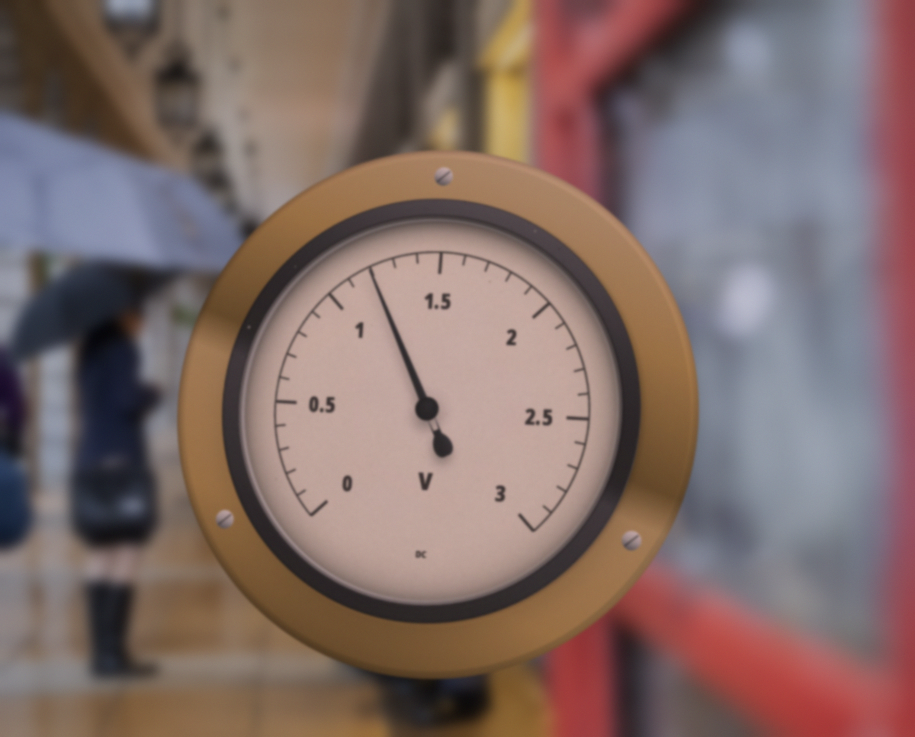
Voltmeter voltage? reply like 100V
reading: 1.2V
